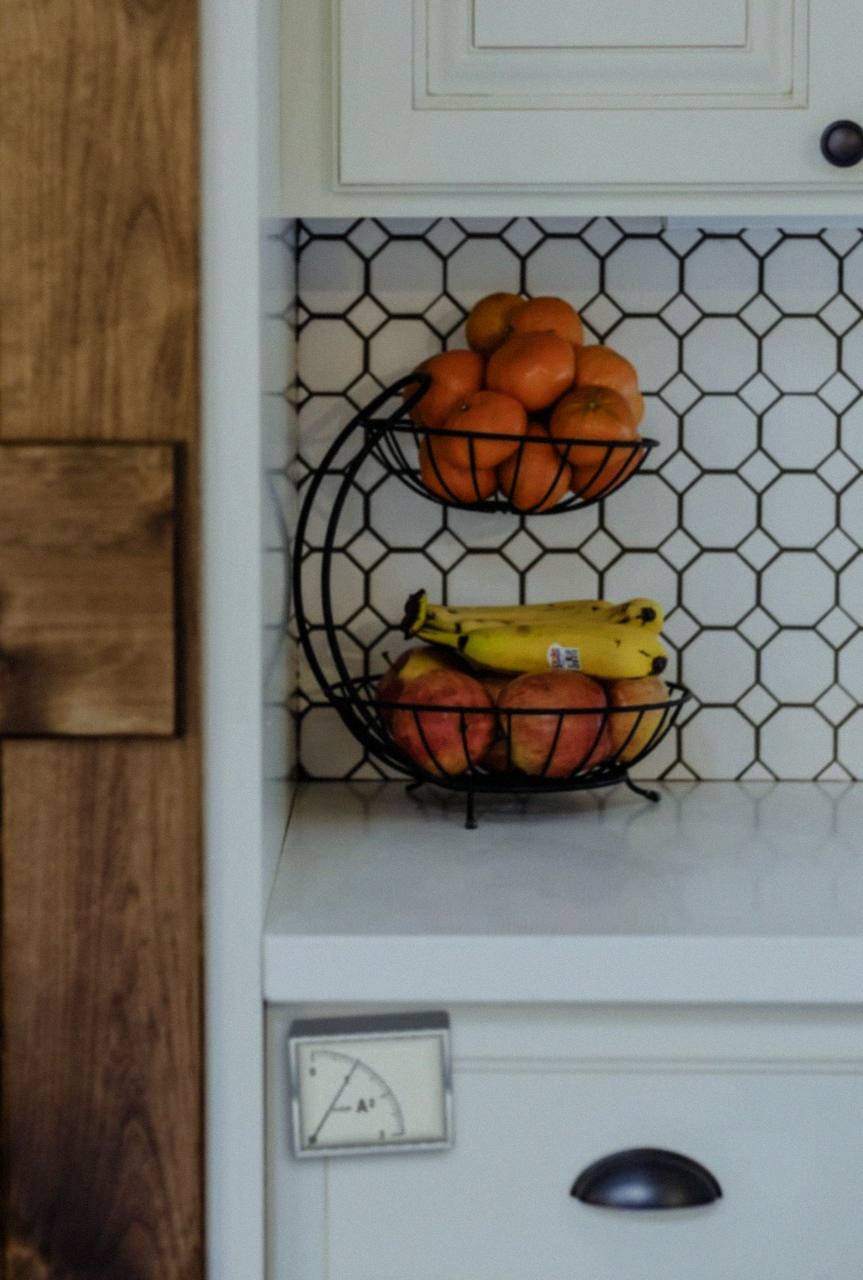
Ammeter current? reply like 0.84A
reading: 1A
